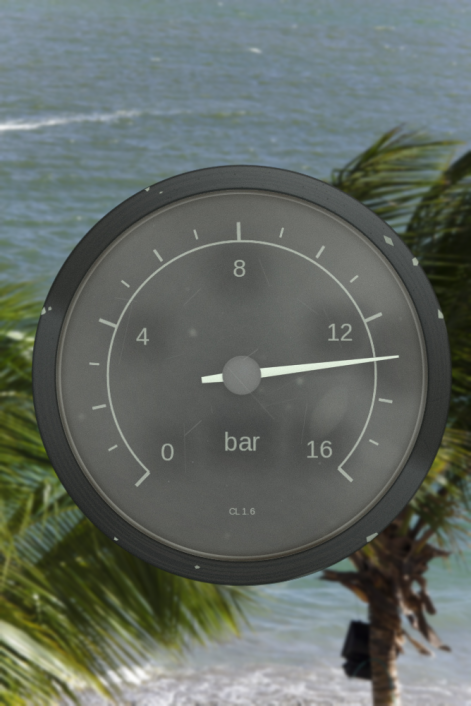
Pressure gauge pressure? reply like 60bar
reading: 13bar
